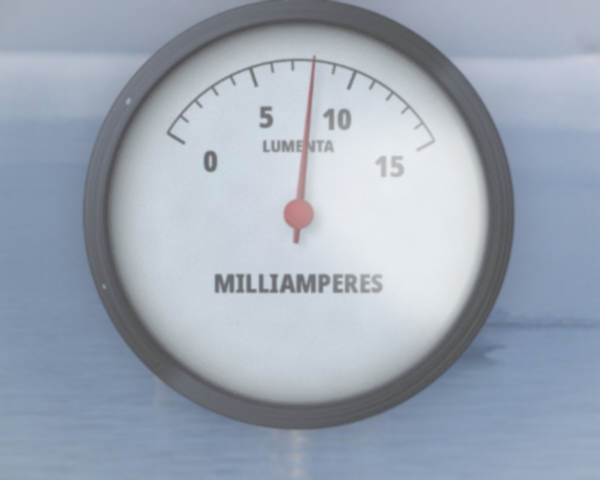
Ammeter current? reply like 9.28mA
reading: 8mA
